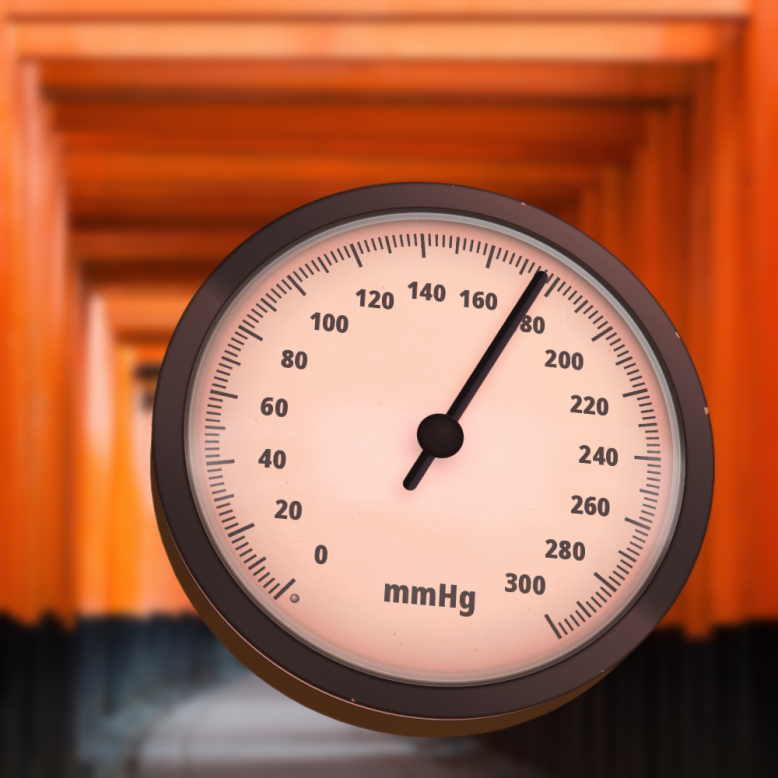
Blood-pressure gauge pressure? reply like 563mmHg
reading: 176mmHg
